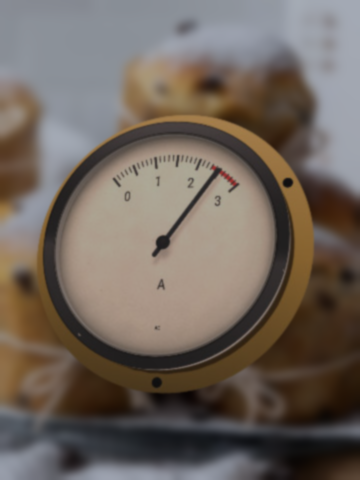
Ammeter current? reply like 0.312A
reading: 2.5A
